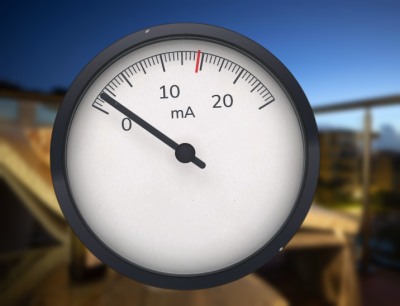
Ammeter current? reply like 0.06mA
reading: 1.5mA
